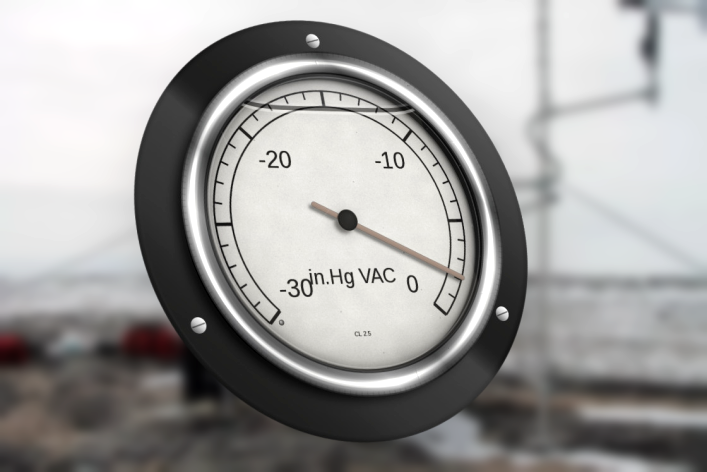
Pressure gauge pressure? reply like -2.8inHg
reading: -2inHg
